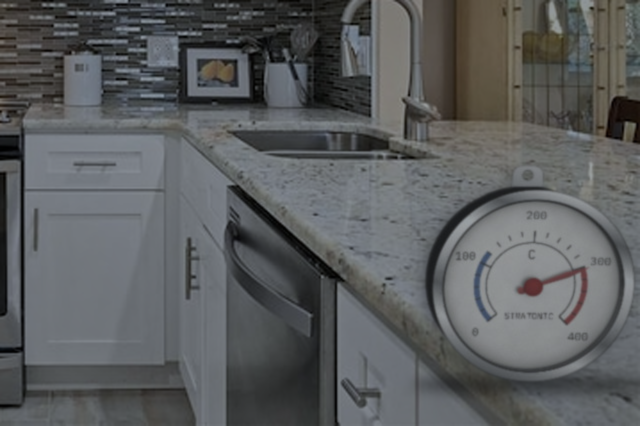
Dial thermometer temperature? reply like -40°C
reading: 300°C
